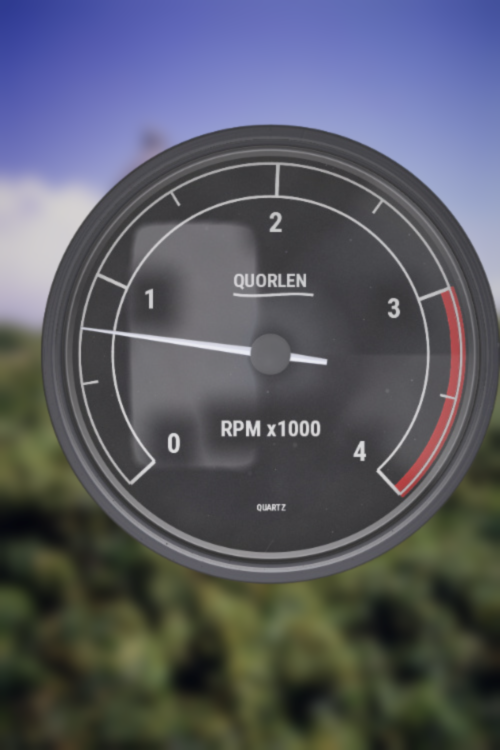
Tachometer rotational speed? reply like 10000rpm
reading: 750rpm
